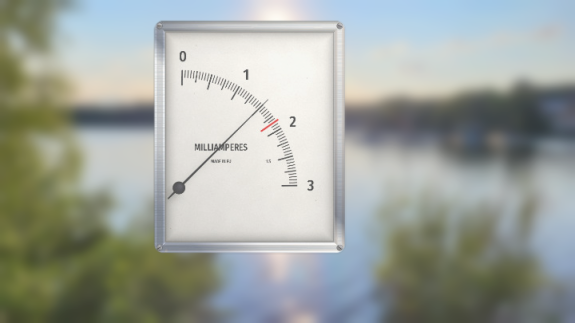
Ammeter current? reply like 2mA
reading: 1.5mA
